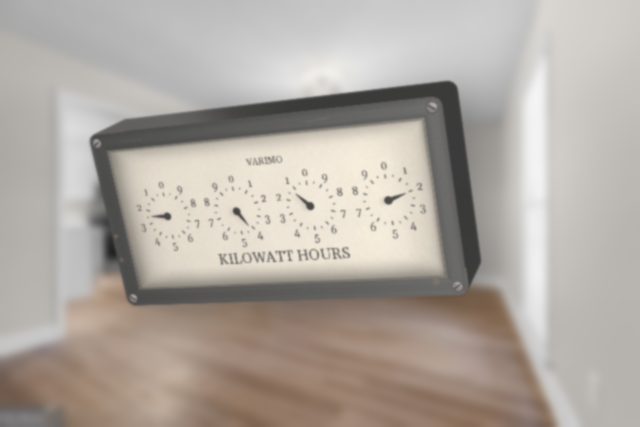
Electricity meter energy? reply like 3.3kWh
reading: 2412kWh
